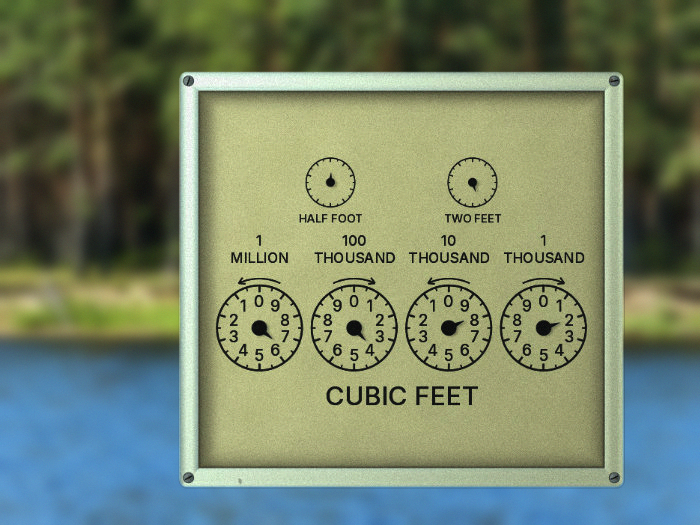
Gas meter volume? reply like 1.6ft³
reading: 638200ft³
